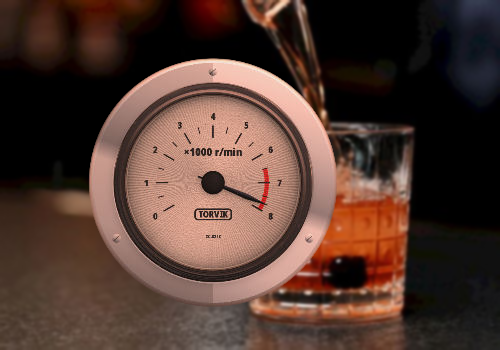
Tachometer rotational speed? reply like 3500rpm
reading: 7750rpm
